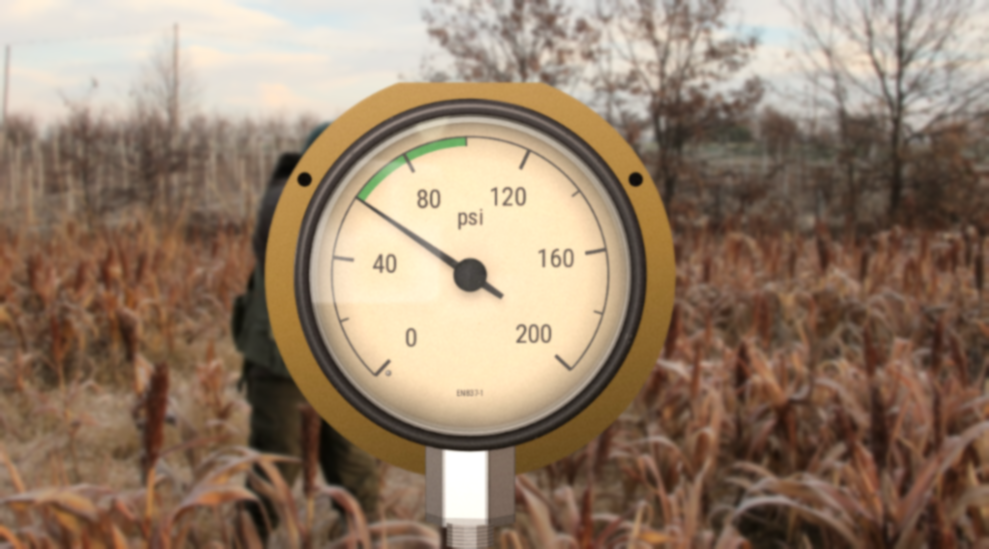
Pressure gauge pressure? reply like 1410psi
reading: 60psi
